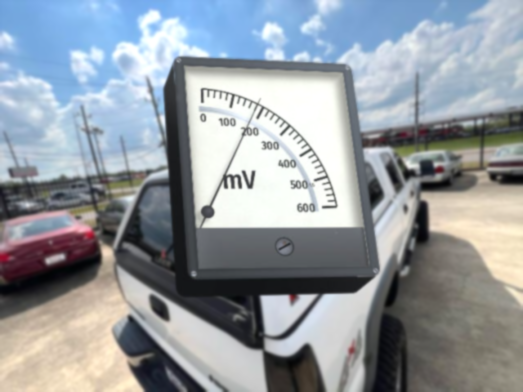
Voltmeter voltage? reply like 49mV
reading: 180mV
